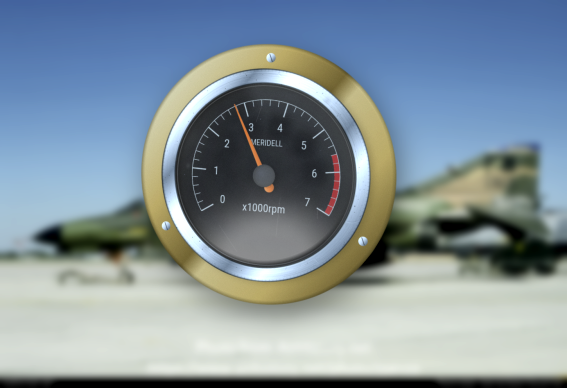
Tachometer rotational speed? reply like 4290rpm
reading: 2800rpm
